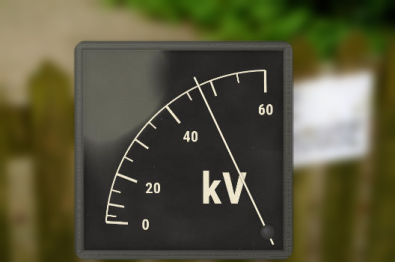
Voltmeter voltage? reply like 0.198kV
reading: 47.5kV
